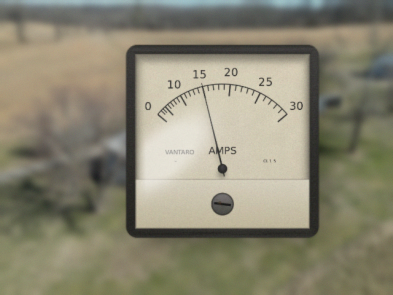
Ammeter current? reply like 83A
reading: 15A
